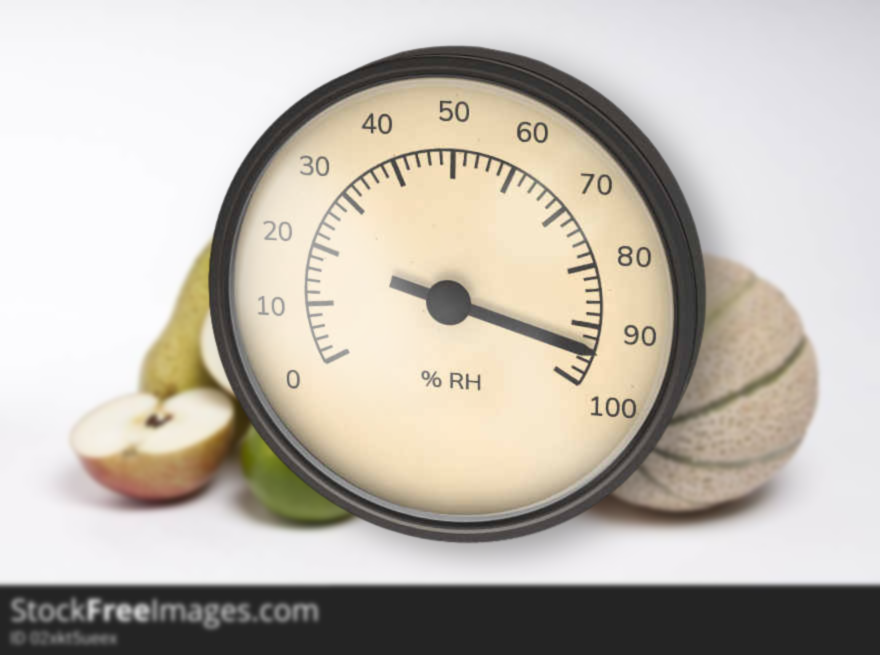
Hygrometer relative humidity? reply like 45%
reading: 94%
